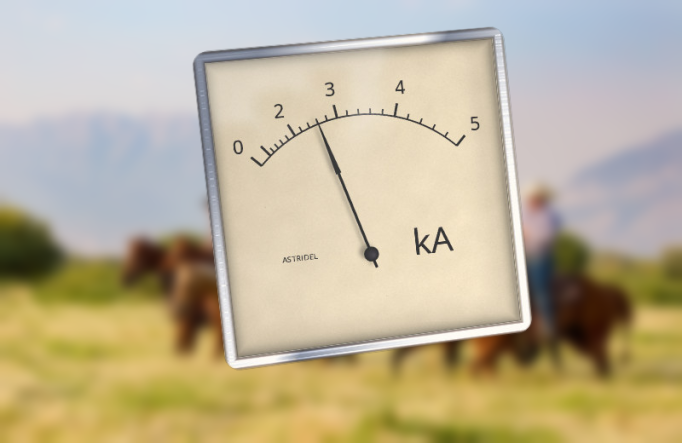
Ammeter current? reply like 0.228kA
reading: 2.6kA
